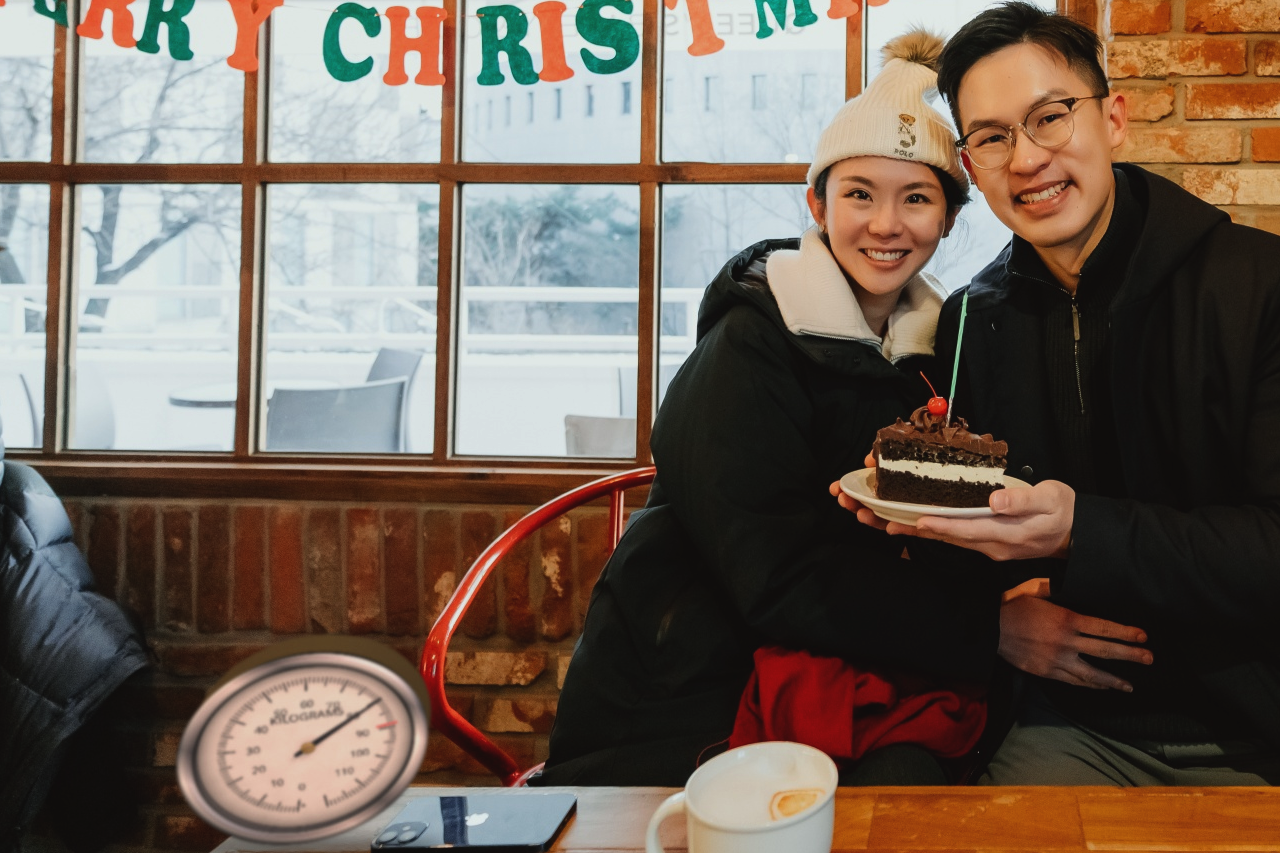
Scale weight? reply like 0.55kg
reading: 80kg
